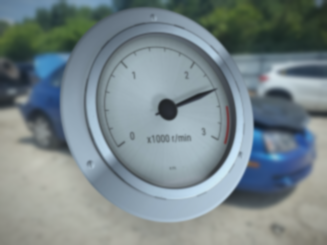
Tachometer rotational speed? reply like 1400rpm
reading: 2400rpm
